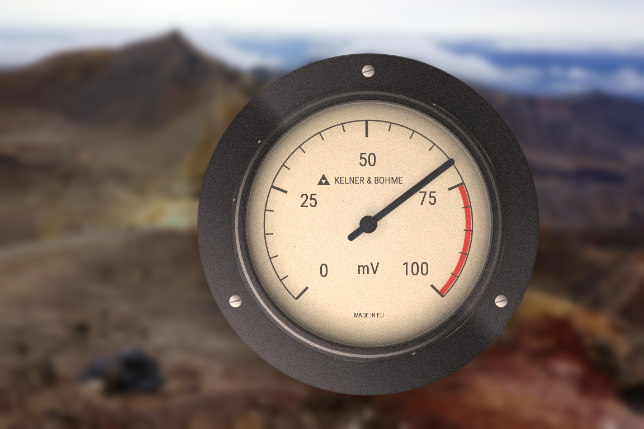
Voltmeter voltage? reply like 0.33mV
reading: 70mV
